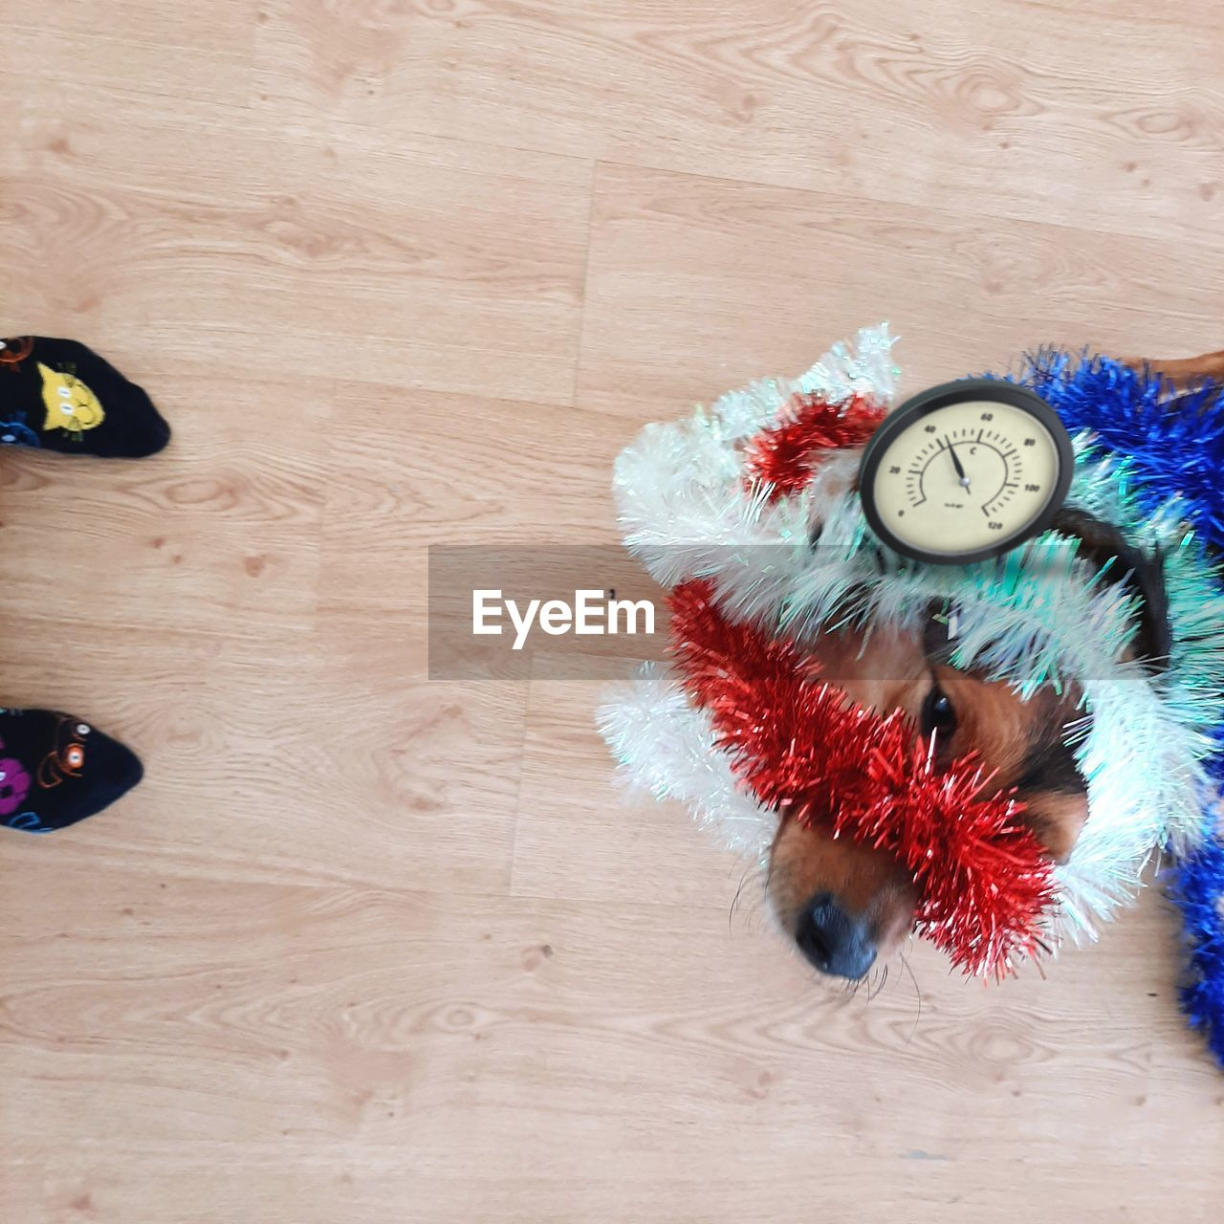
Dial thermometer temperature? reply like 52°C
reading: 44°C
